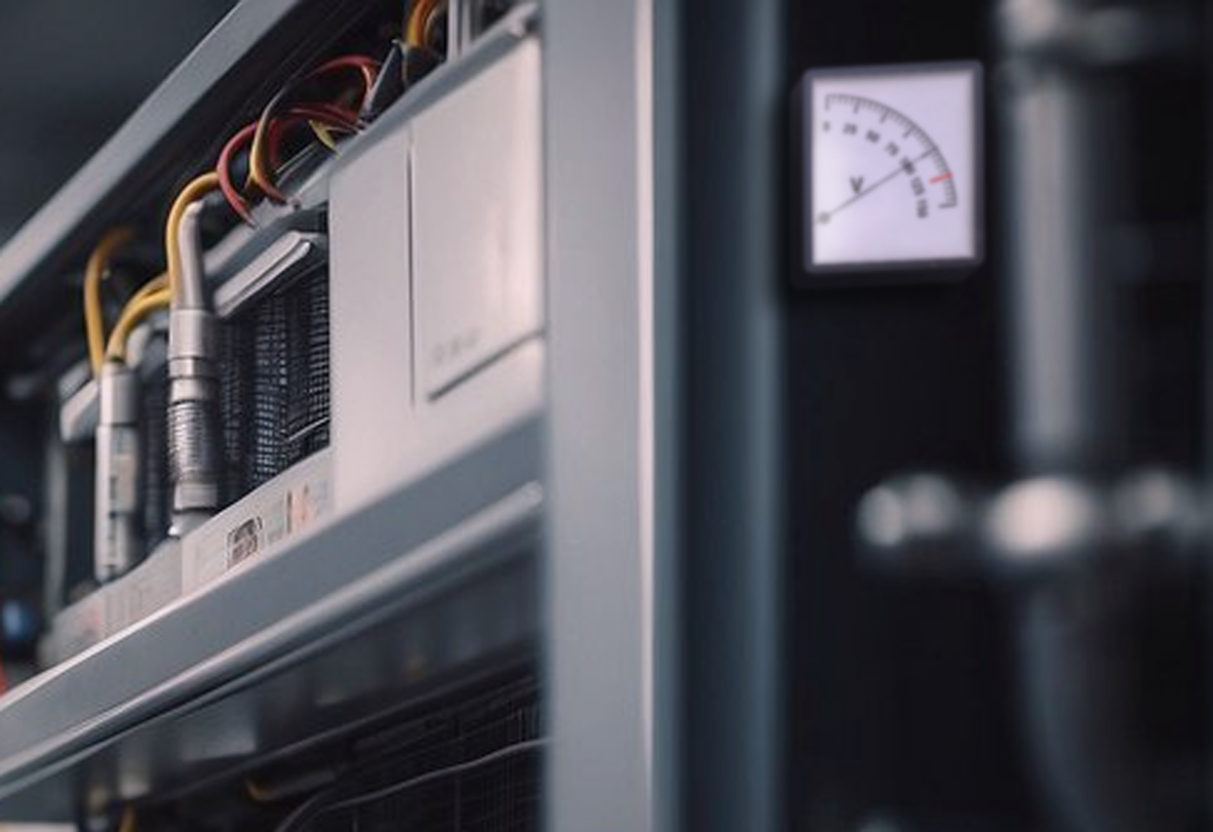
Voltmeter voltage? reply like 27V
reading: 100V
